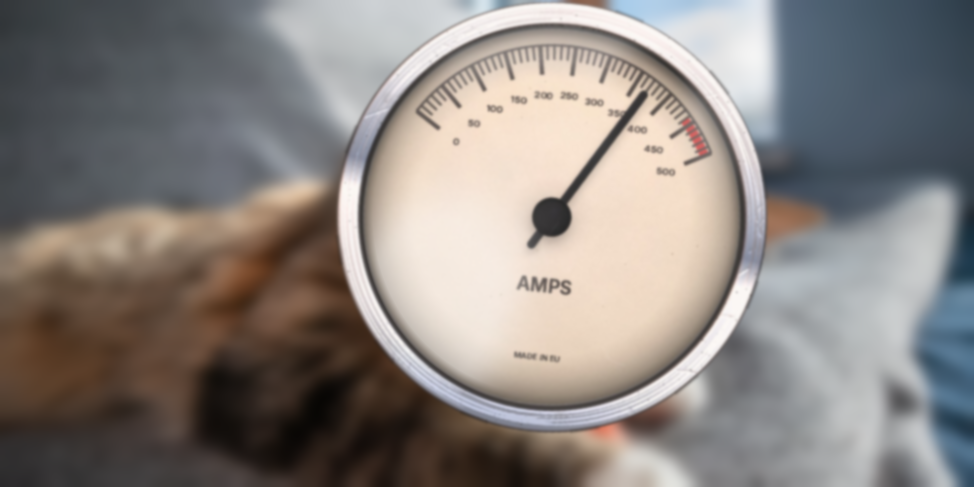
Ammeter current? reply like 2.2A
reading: 370A
